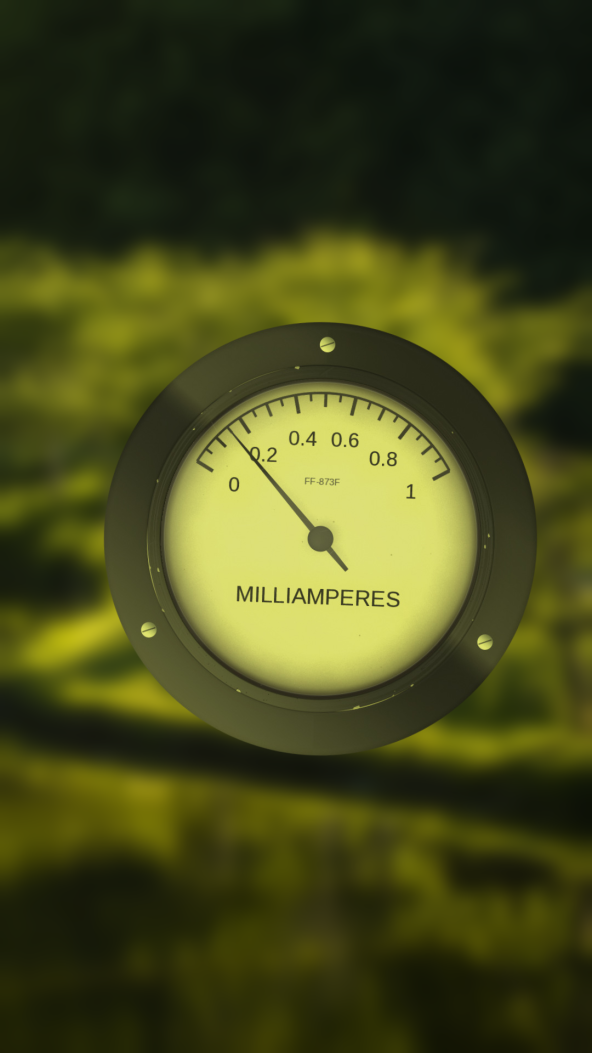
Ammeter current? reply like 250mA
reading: 0.15mA
